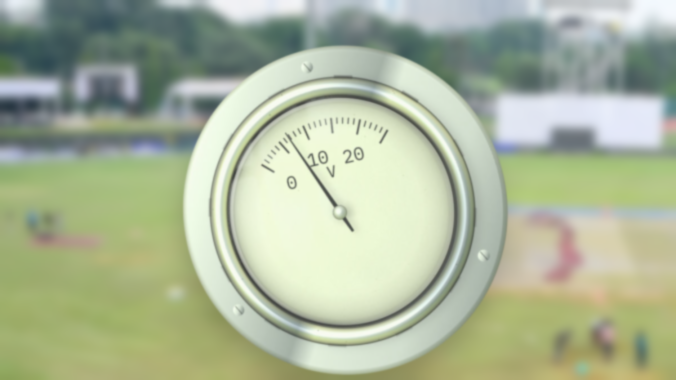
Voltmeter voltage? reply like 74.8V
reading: 7V
